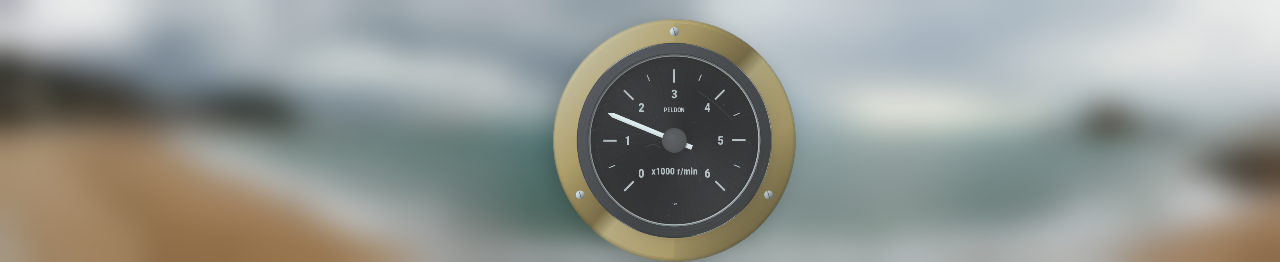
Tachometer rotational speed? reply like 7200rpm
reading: 1500rpm
